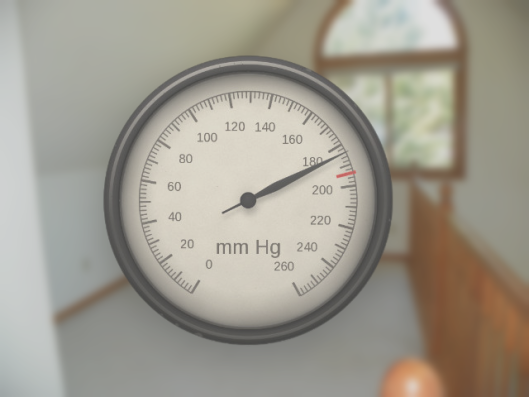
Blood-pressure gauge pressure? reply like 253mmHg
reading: 184mmHg
